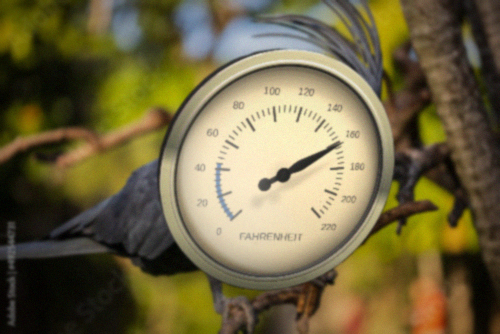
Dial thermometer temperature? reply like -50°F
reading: 160°F
